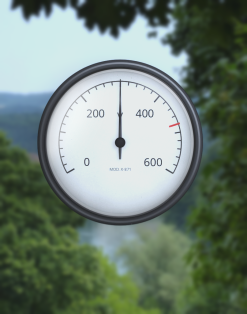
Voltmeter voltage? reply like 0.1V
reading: 300V
